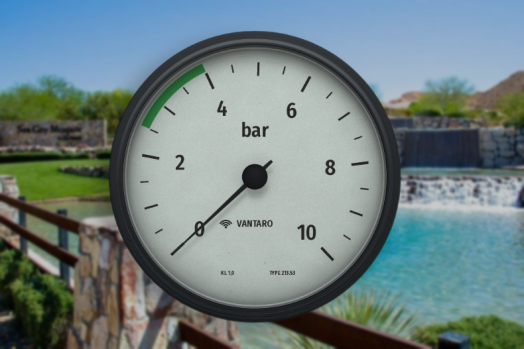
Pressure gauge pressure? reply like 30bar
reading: 0bar
